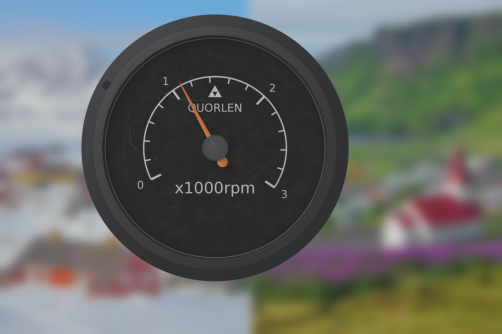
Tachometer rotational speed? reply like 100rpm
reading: 1100rpm
